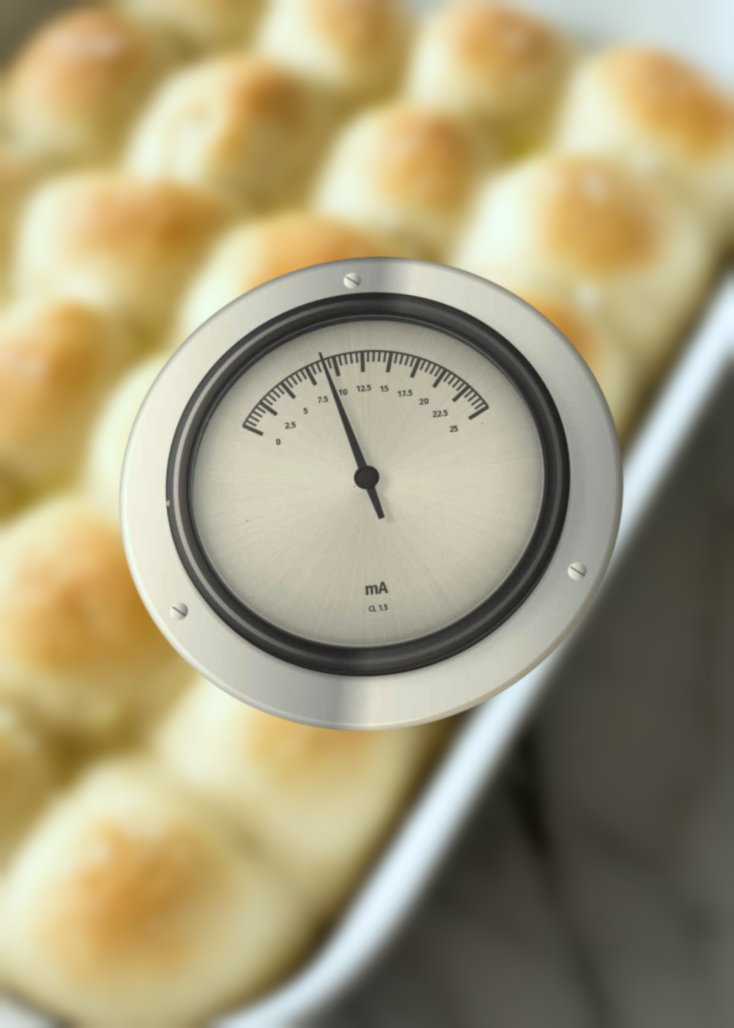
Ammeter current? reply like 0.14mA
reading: 9mA
